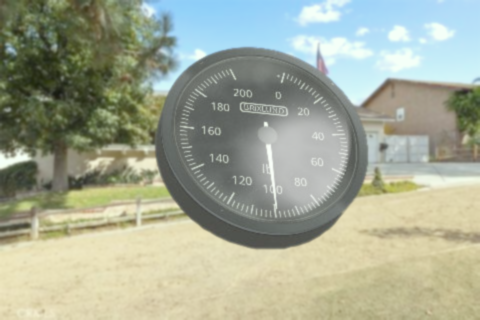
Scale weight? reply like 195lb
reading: 100lb
